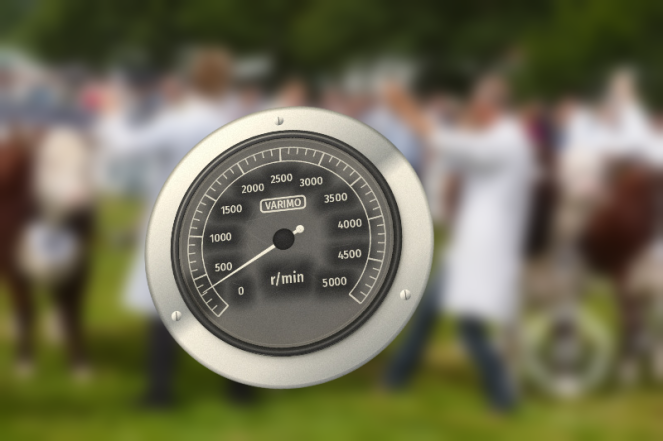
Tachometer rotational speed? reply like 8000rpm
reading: 300rpm
